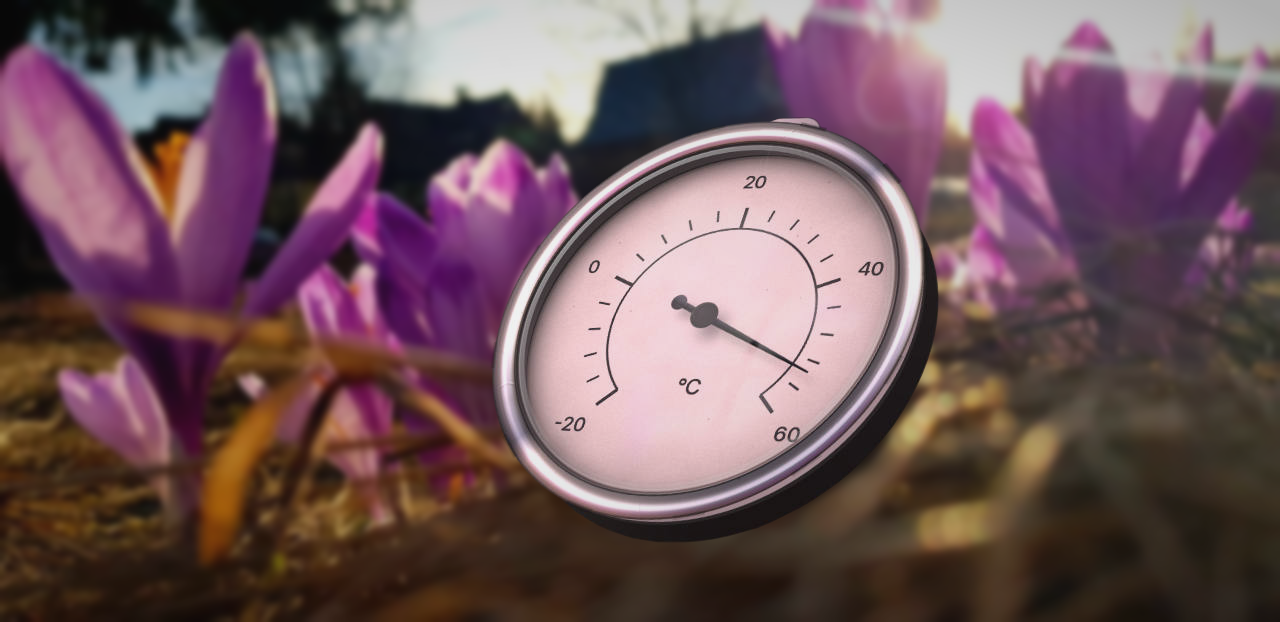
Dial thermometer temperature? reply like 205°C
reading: 54°C
